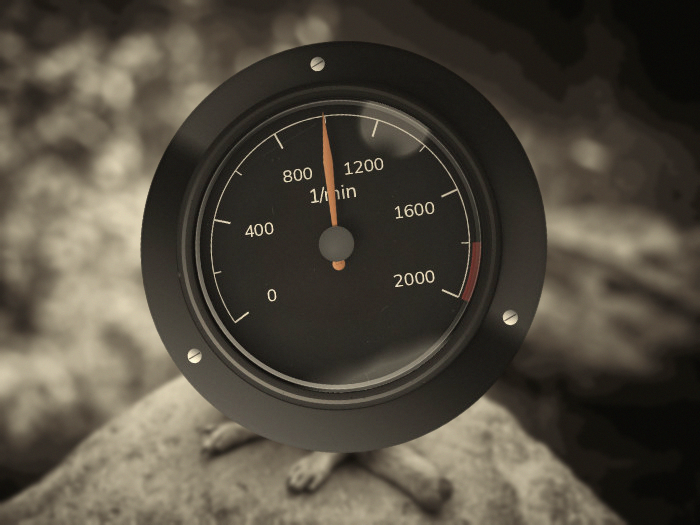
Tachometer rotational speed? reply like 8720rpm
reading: 1000rpm
